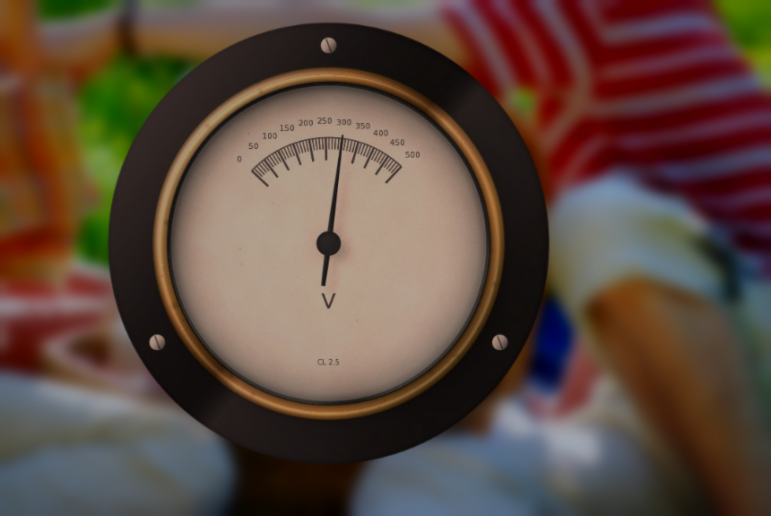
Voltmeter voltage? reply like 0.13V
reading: 300V
